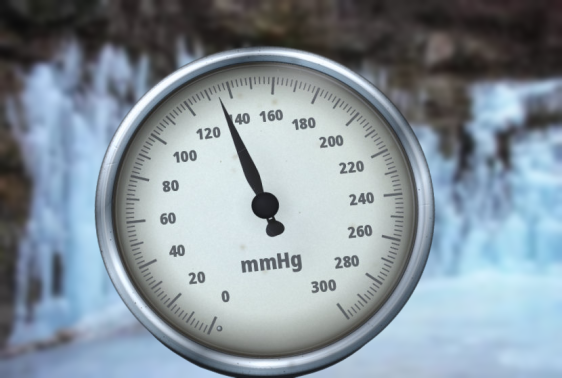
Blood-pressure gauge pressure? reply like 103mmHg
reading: 134mmHg
